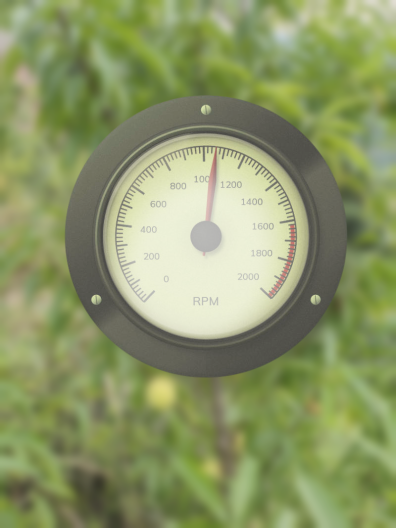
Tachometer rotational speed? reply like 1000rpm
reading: 1060rpm
